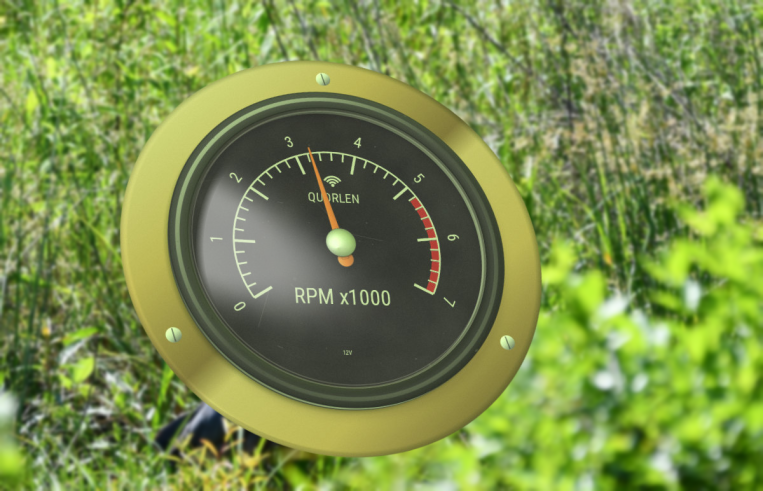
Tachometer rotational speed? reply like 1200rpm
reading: 3200rpm
